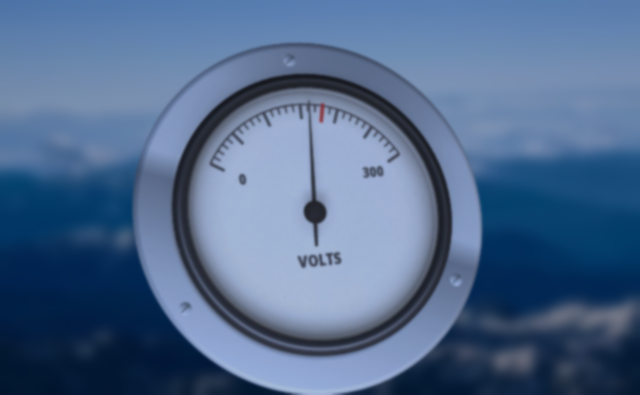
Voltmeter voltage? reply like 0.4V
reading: 160V
